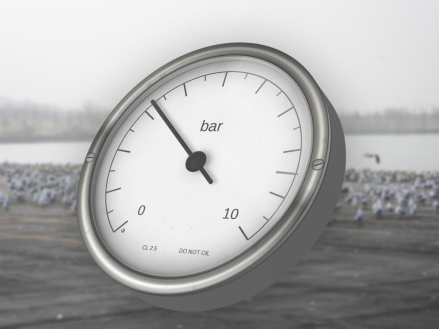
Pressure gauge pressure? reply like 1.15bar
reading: 3.25bar
